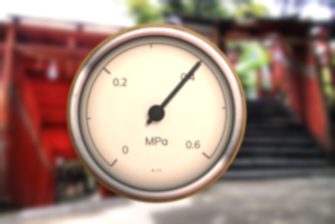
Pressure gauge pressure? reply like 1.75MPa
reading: 0.4MPa
